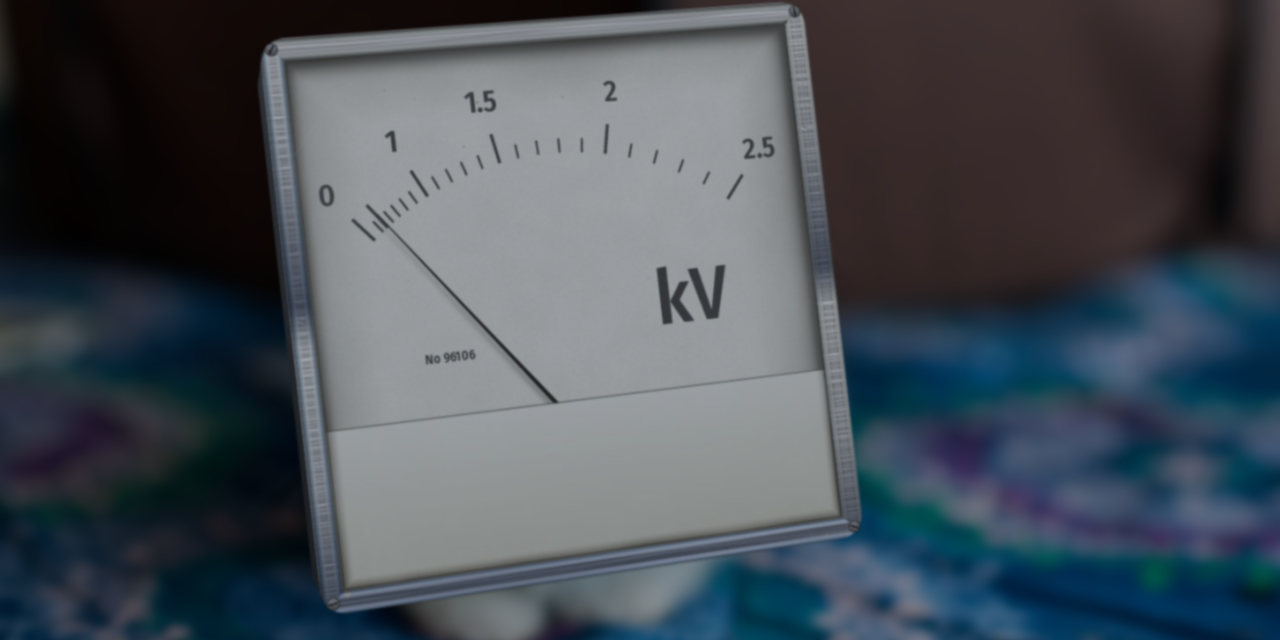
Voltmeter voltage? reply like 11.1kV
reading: 0.5kV
